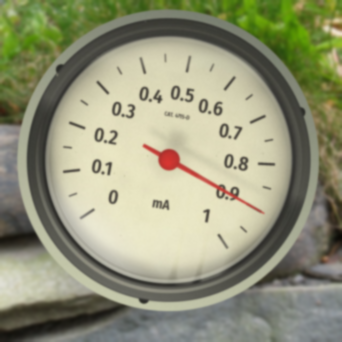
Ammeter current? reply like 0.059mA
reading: 0.9mA
